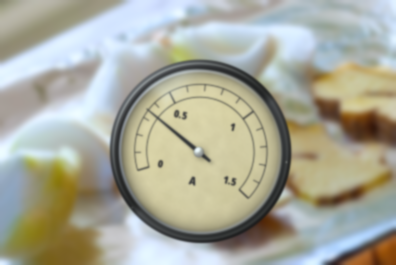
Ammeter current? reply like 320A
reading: 0.35A
